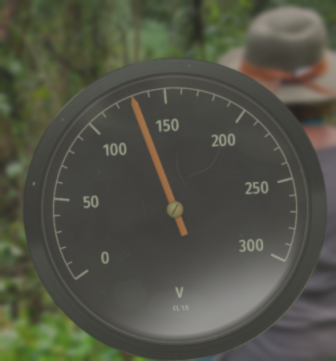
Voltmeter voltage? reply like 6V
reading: 130V
